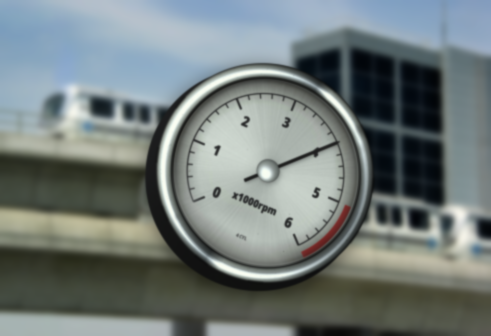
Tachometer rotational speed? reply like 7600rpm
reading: 4000rpm
